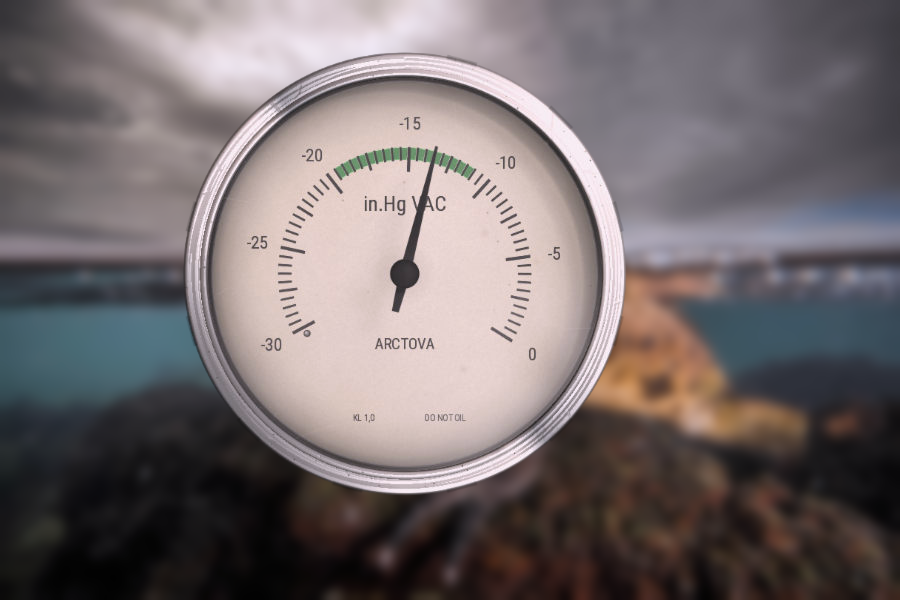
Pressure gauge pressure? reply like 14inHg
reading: -13.5inHg
